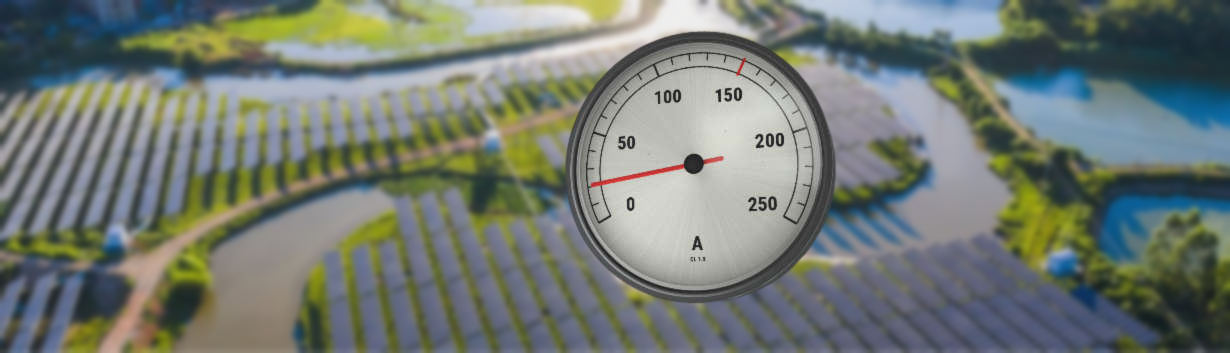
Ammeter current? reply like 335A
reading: 20A
